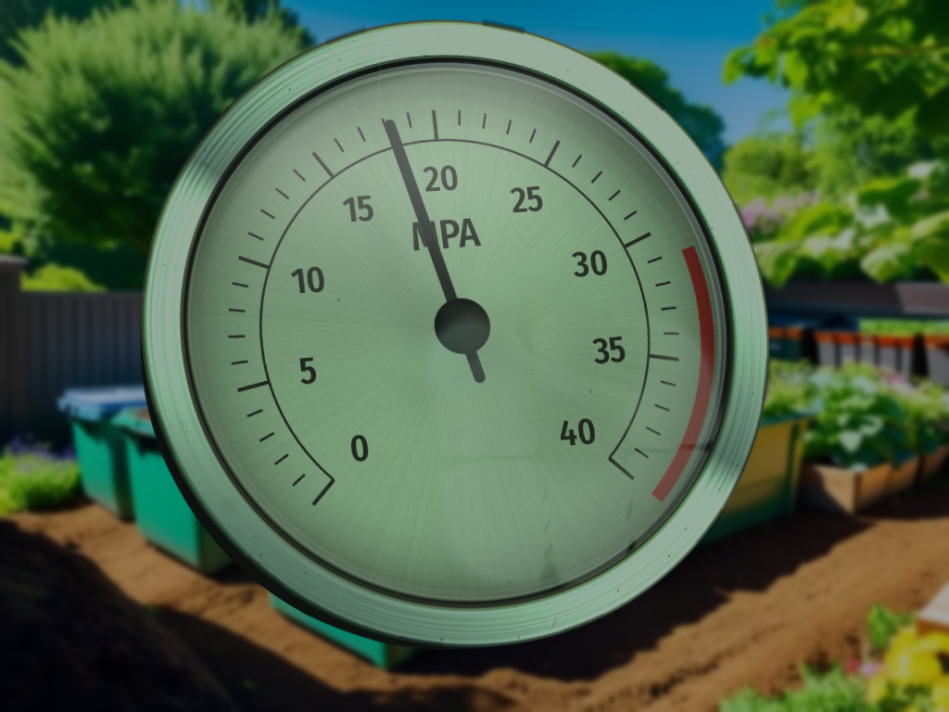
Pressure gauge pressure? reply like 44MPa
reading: 18MPa
